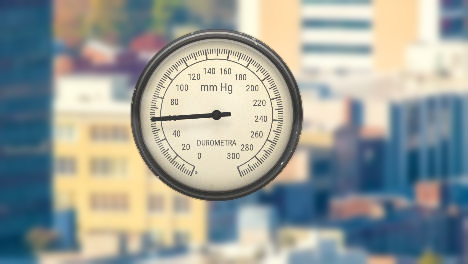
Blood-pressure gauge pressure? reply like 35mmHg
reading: 60mmHg
